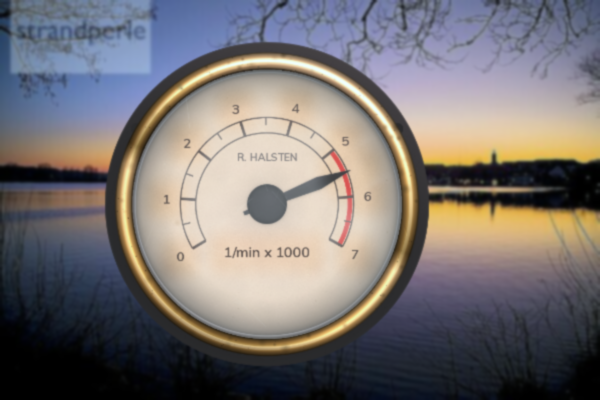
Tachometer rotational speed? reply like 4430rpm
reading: 5500rpm
